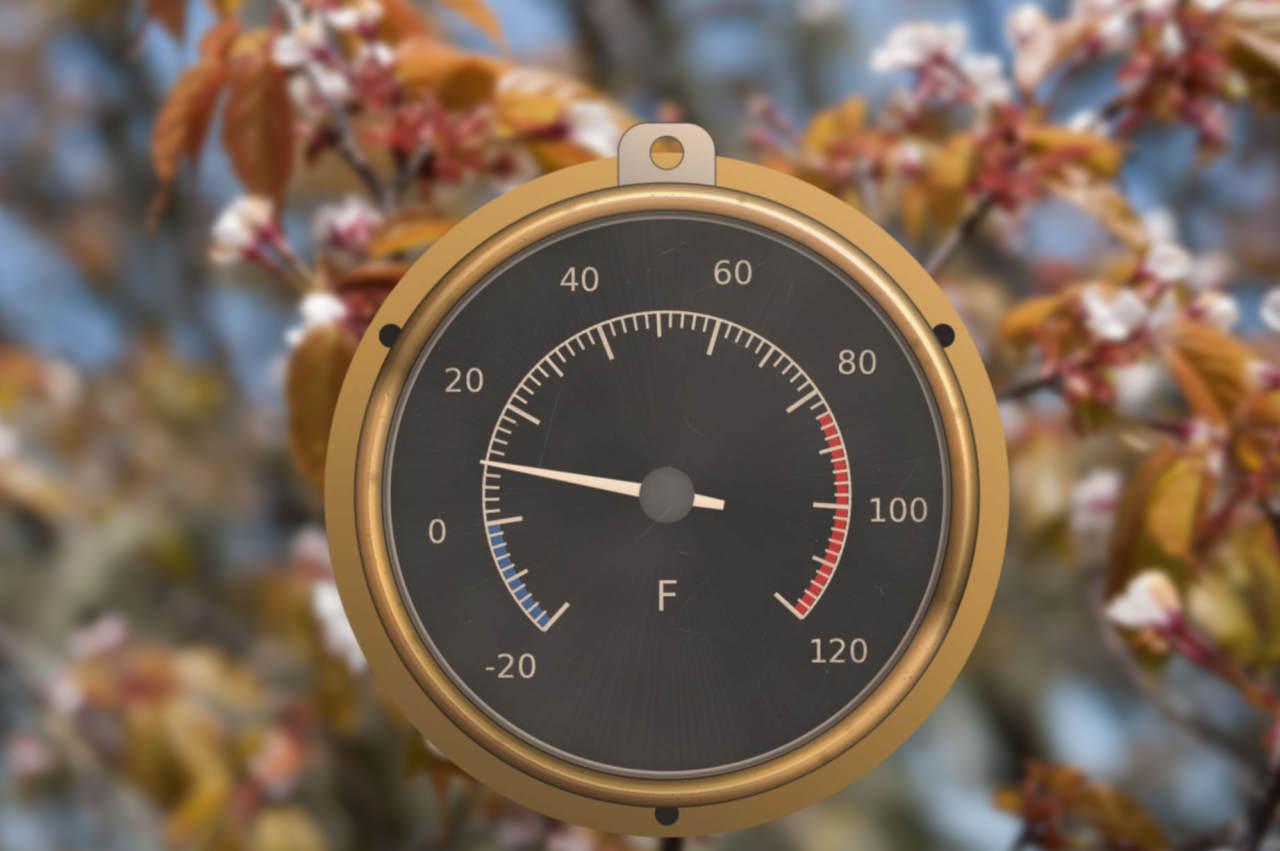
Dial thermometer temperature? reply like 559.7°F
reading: 10°F
